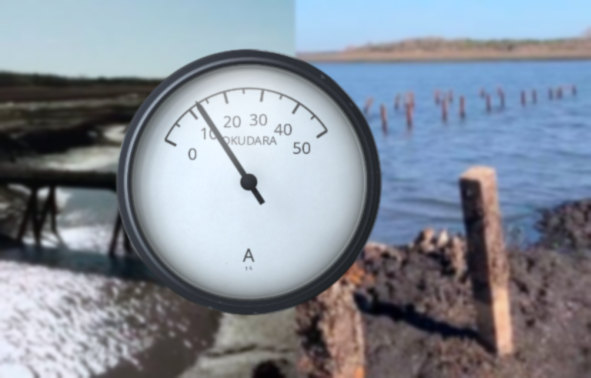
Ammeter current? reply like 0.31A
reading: 12.5A
